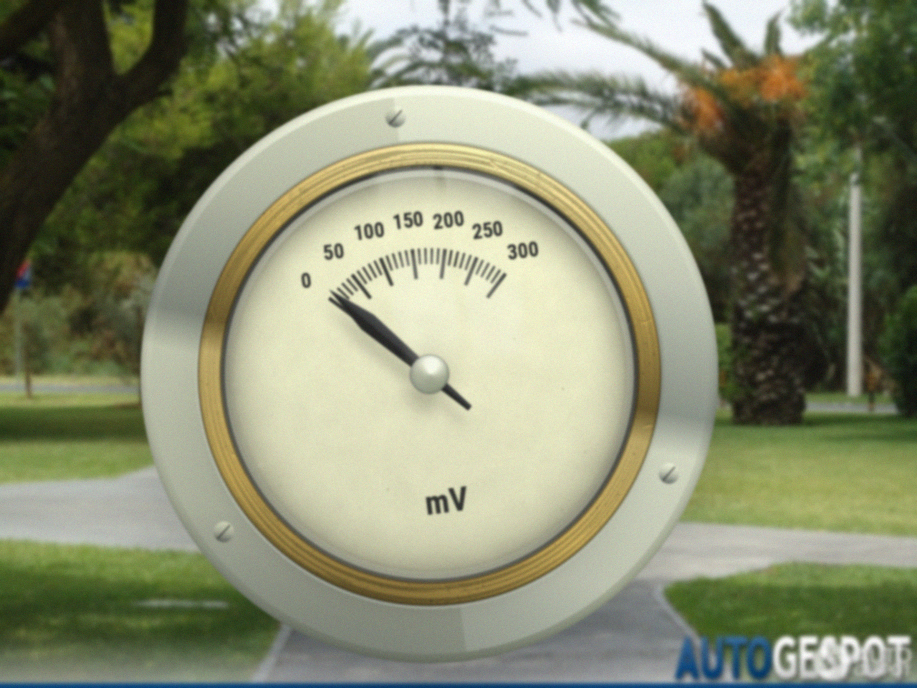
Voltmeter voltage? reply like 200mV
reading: 10mV
